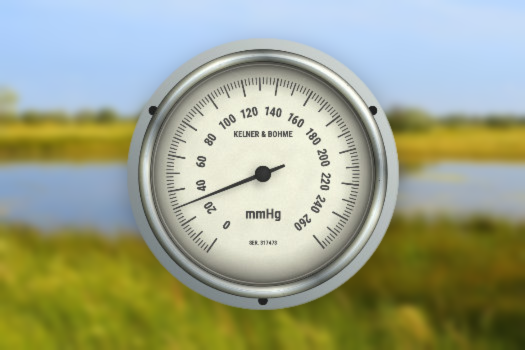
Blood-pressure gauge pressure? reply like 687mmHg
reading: 30mmHg
